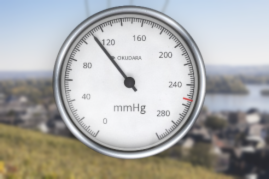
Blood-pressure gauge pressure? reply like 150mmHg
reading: 110mmHg
